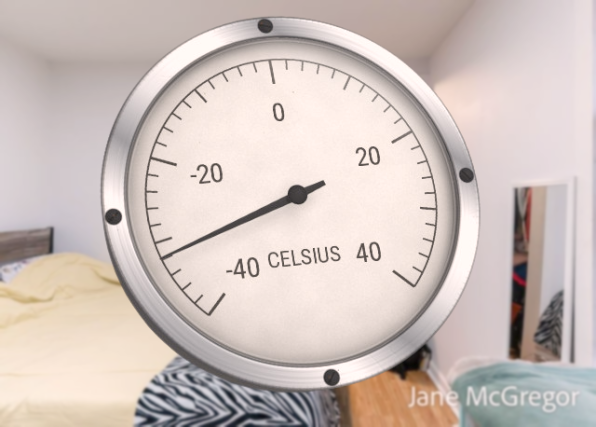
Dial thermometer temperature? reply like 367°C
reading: -32°C
